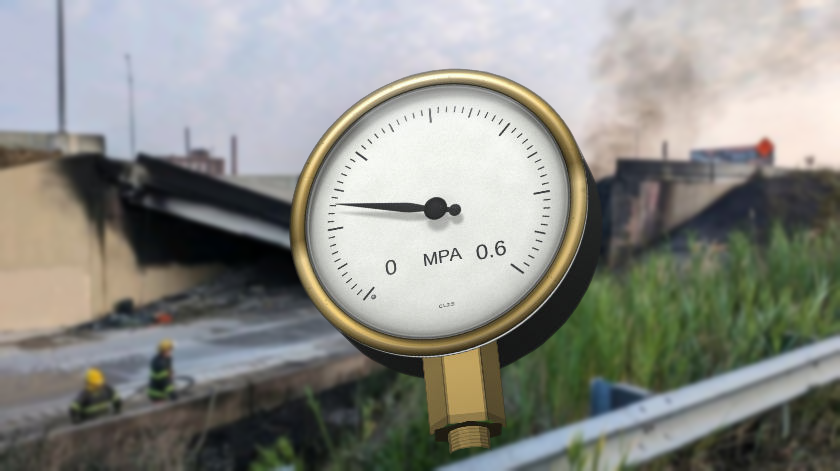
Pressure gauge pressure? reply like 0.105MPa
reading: 0.13MPa
